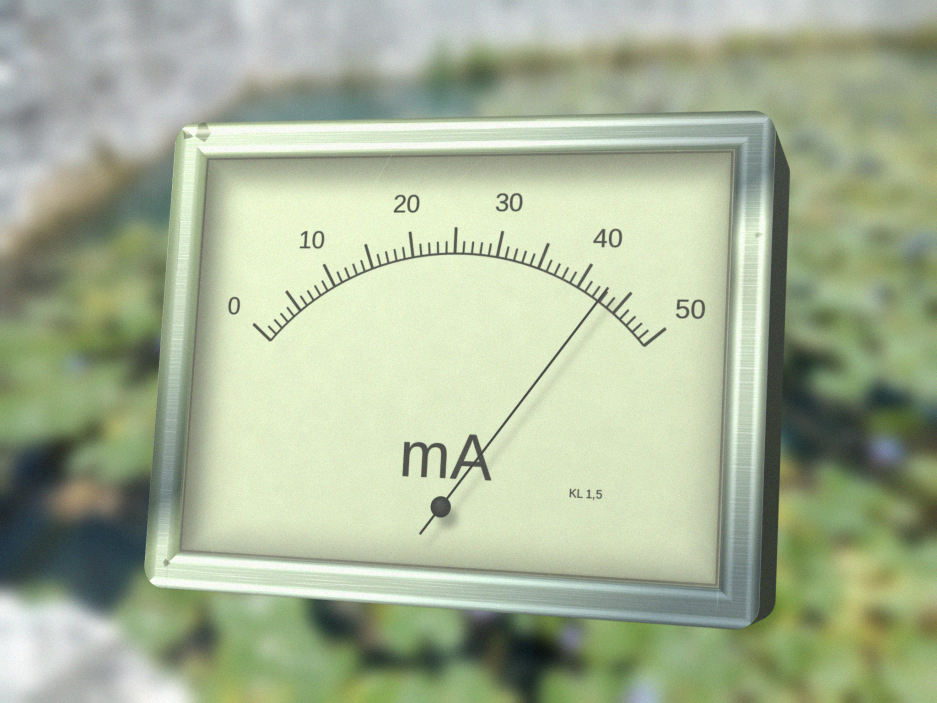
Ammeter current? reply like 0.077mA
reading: 43mA
